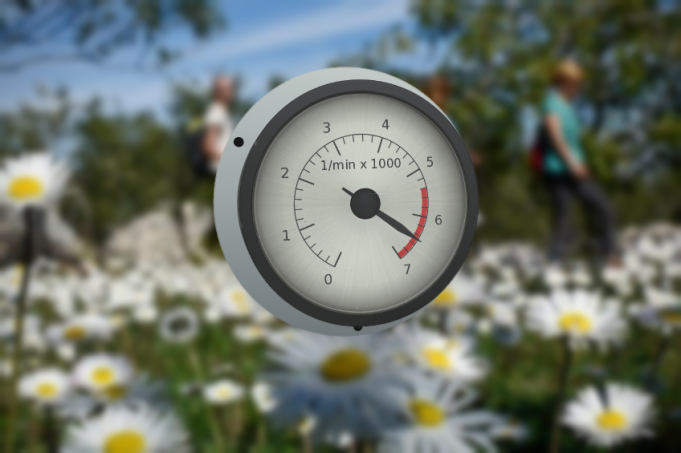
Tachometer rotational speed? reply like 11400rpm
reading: 6500rpm
